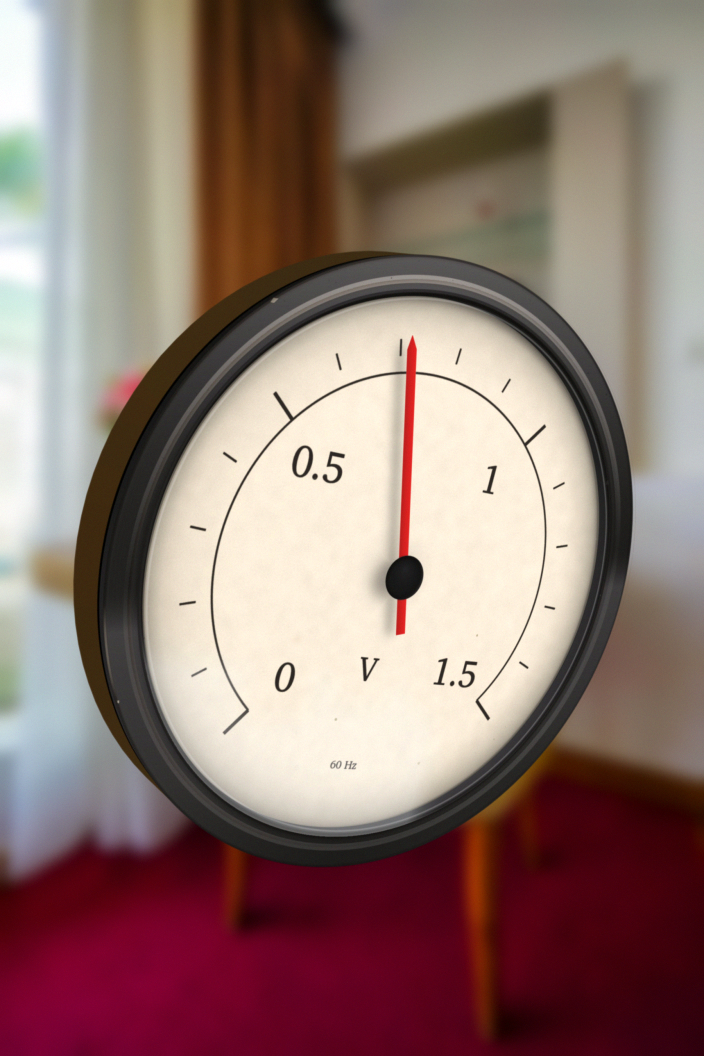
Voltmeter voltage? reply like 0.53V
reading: 0.7V
